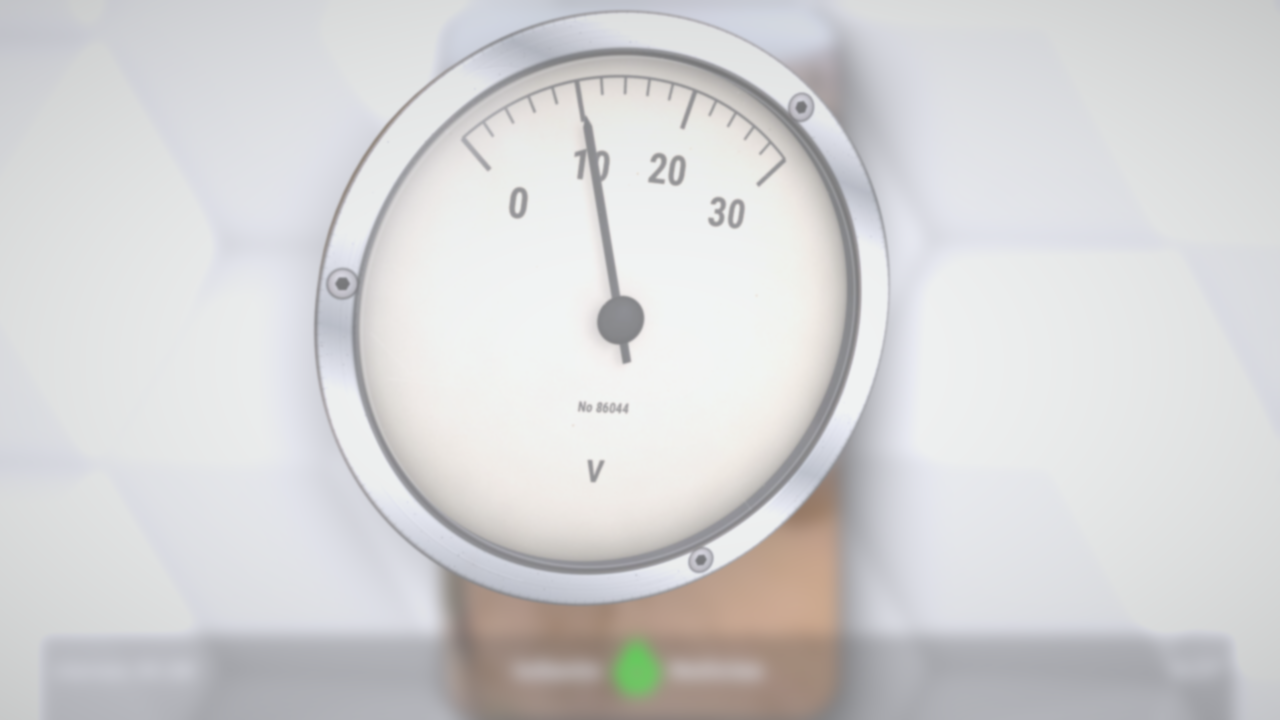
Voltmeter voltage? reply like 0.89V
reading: 10V
